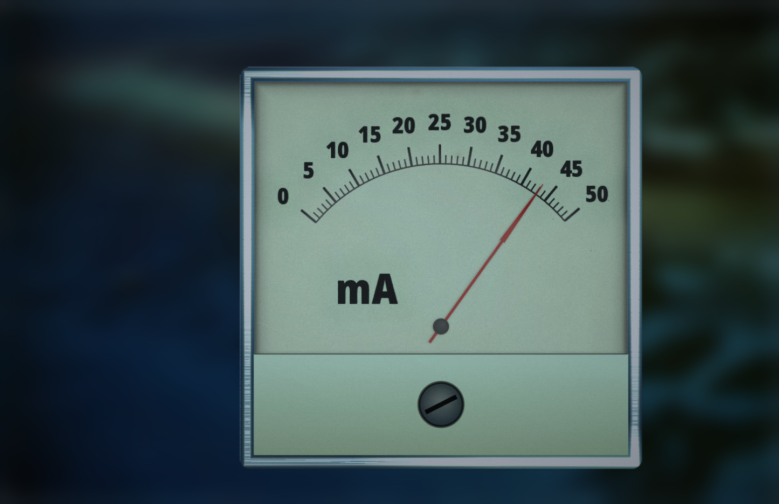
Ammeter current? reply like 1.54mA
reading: 43mA
